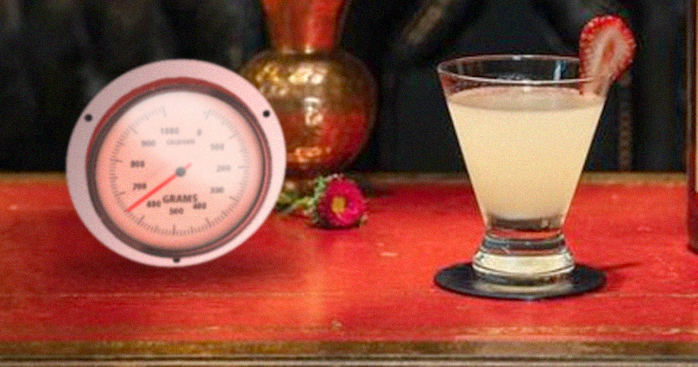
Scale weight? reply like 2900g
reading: 650g
